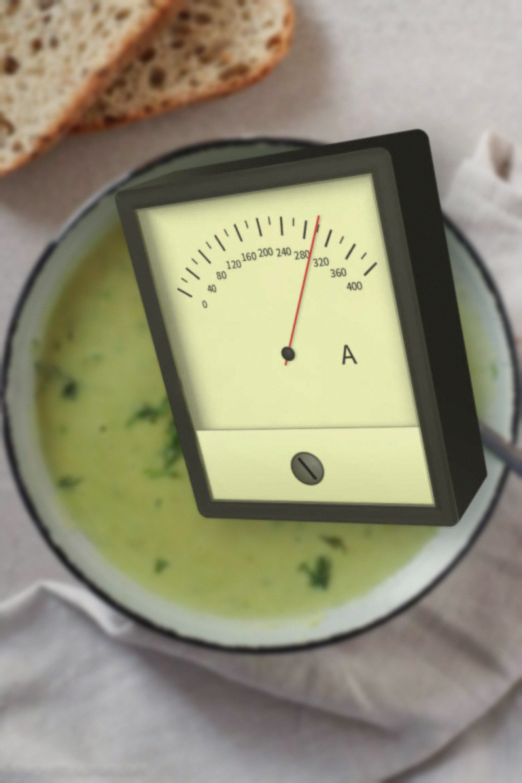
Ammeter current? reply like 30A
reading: 300A
